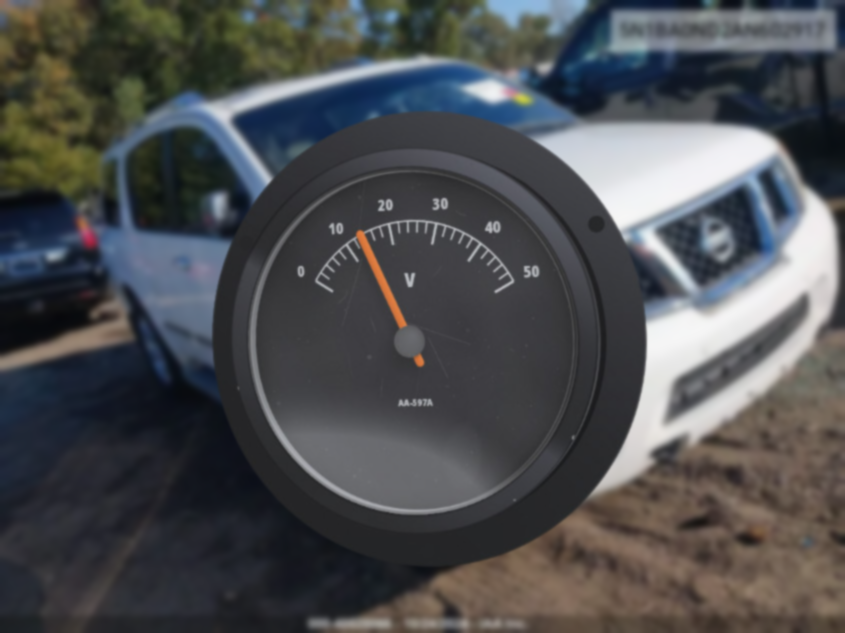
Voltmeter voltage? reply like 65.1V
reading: 14V
